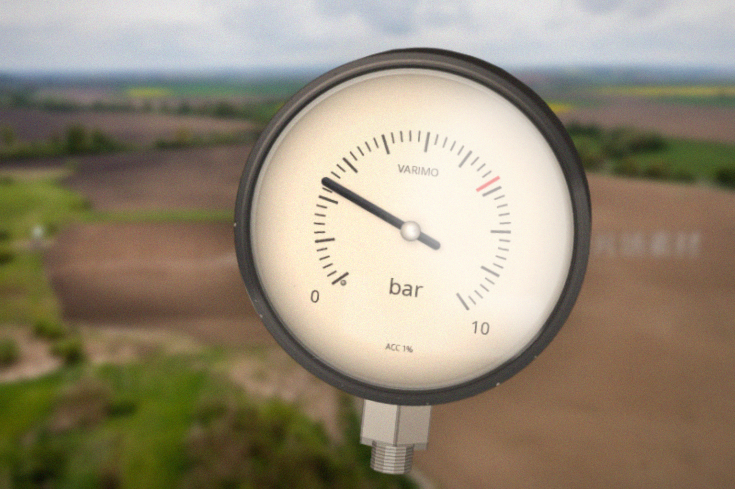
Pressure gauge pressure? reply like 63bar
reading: 2.4bar
